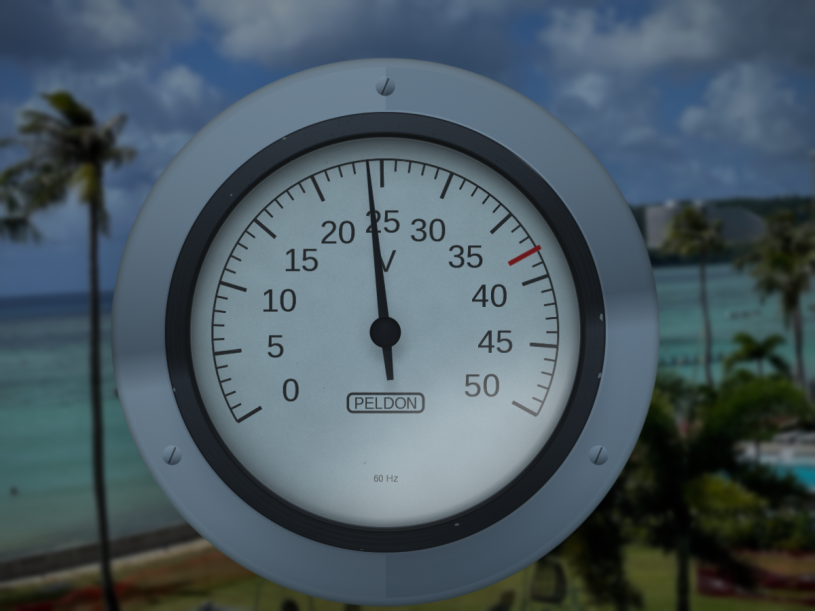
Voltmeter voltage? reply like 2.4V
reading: 24V
